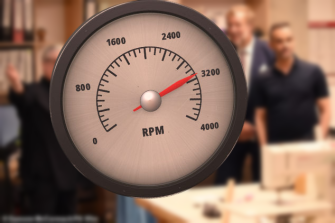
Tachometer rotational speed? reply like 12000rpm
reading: 3100rpm
